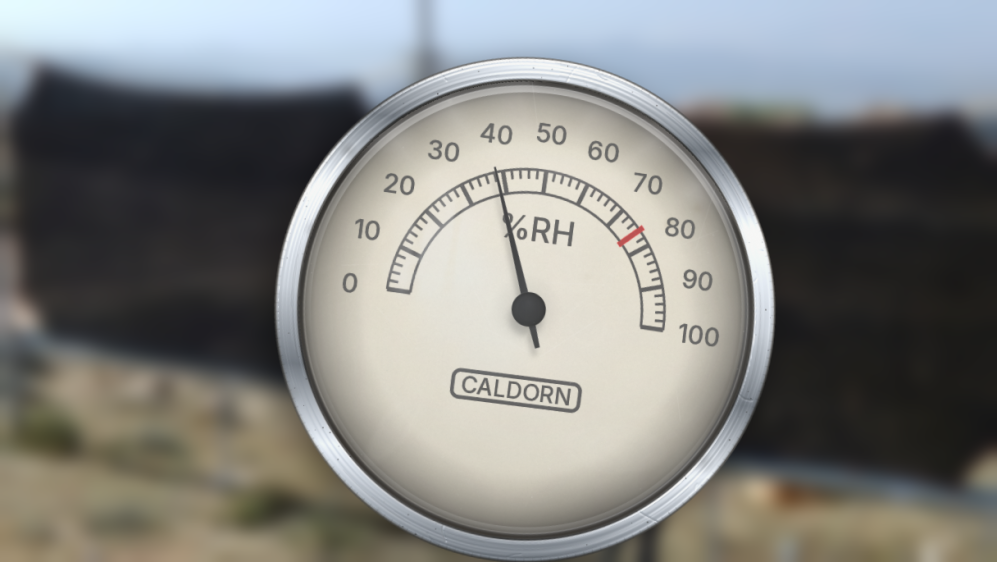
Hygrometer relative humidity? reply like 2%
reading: 38%
